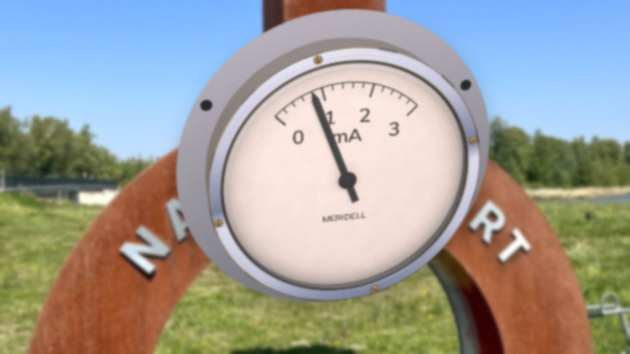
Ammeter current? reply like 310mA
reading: 0.8mA
